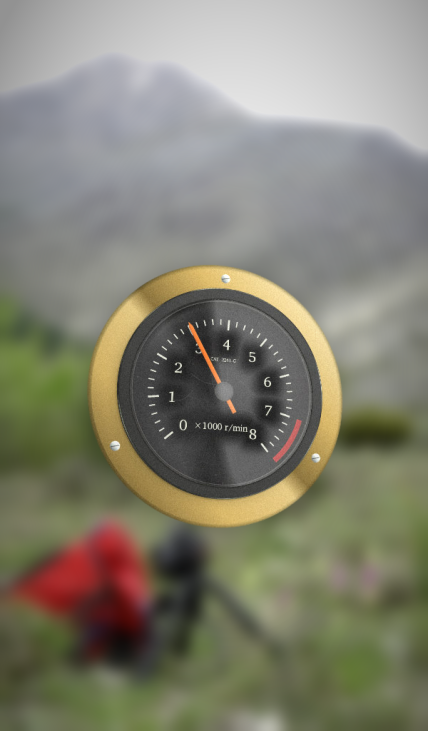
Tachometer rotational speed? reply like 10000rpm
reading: 3000rpm
